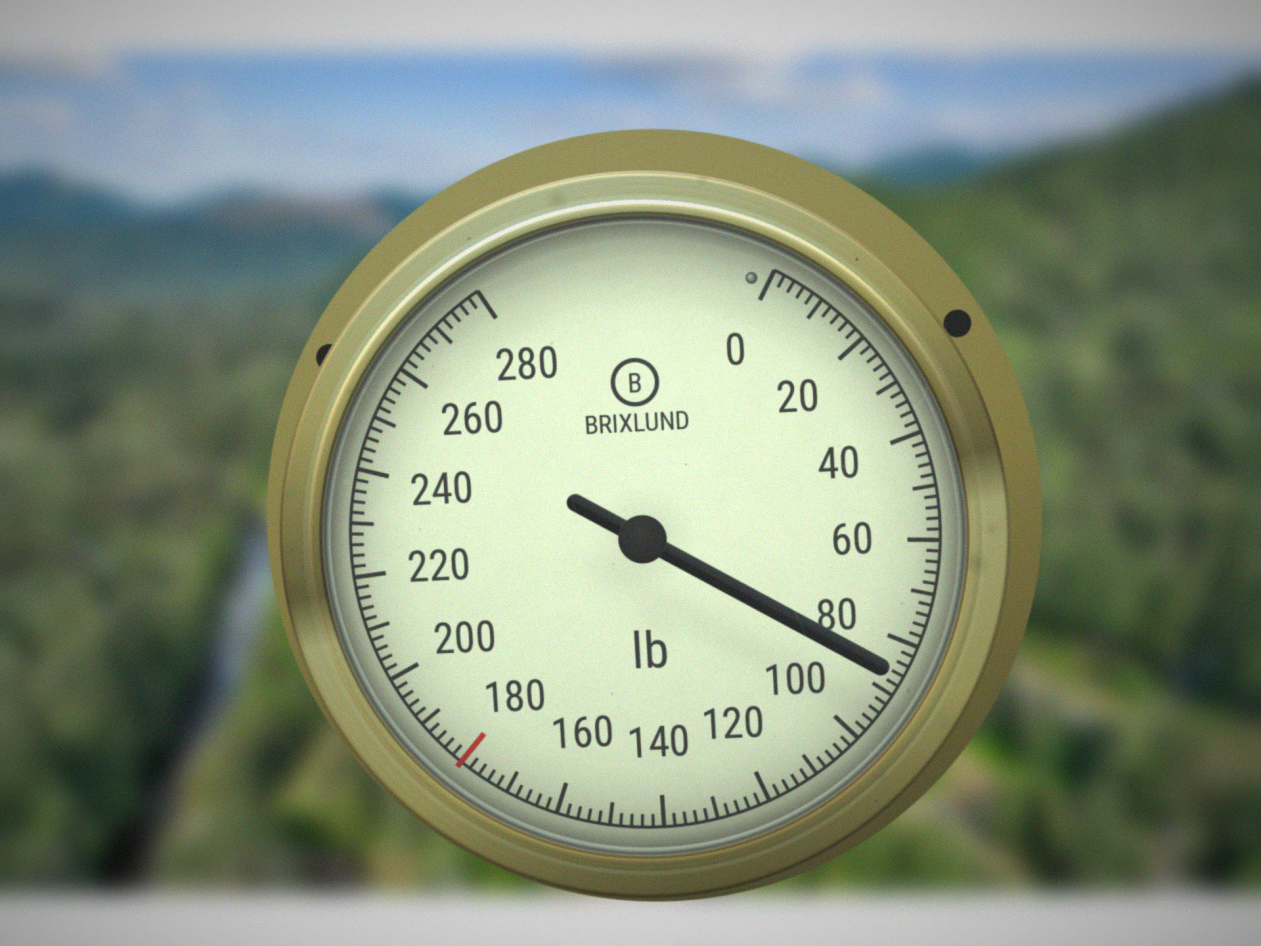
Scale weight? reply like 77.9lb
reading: 86lb
